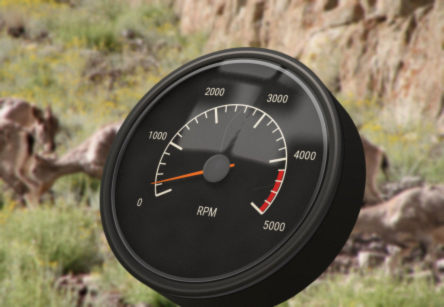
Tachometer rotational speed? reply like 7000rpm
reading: 200rpm
